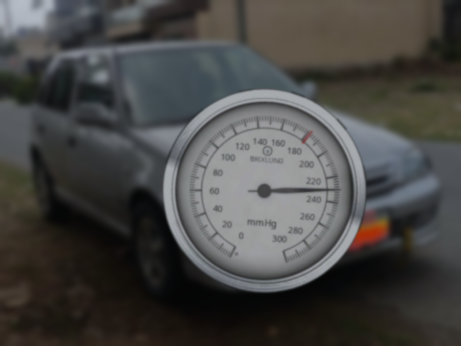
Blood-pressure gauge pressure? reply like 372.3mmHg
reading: 230mmHg
